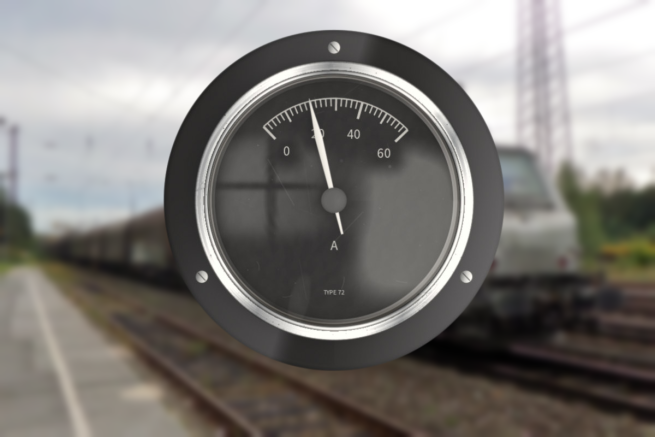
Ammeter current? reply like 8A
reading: 20A
